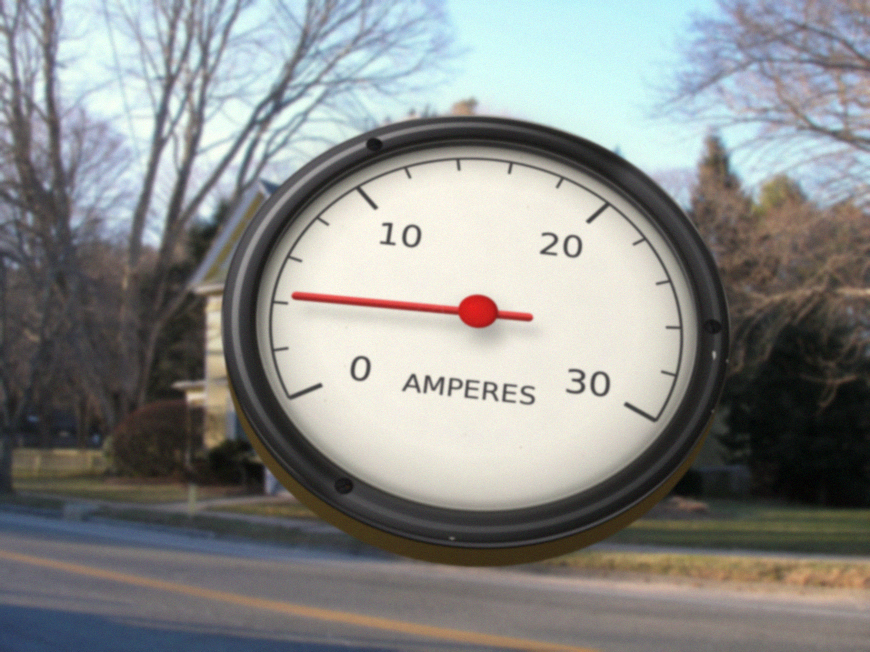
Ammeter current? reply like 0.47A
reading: 4A
